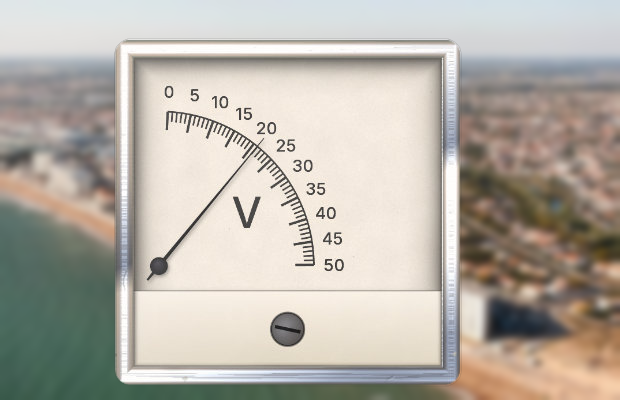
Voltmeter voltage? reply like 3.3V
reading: 21V
